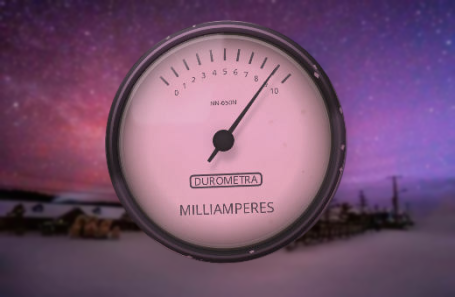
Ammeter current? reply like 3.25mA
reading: 9mA
